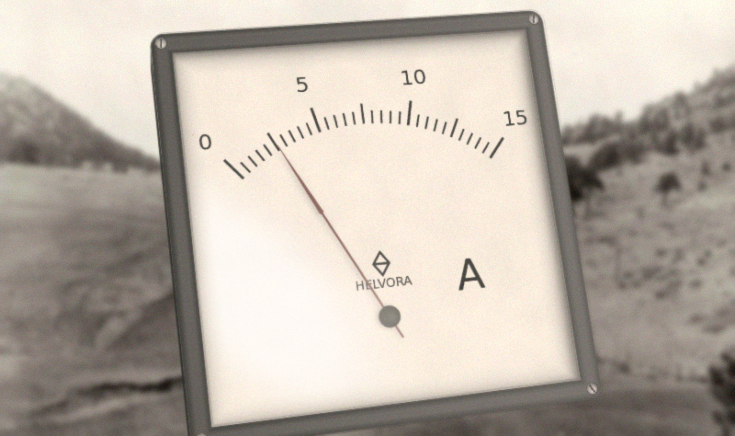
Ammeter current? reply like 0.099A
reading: 2.5A
